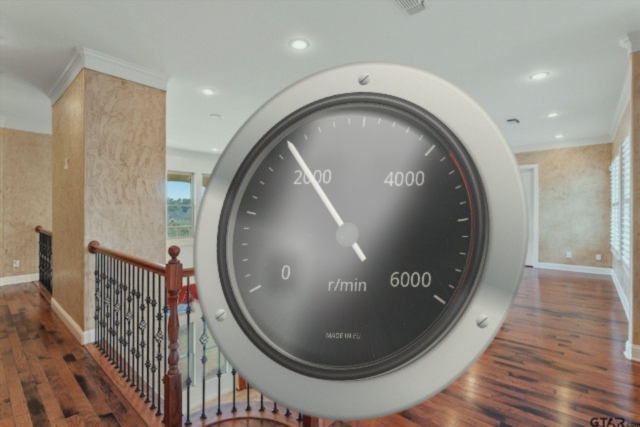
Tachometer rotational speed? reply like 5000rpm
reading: 2000rpm
